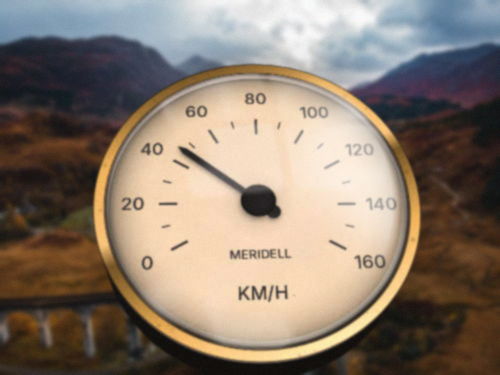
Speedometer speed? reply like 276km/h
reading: 45km/h
